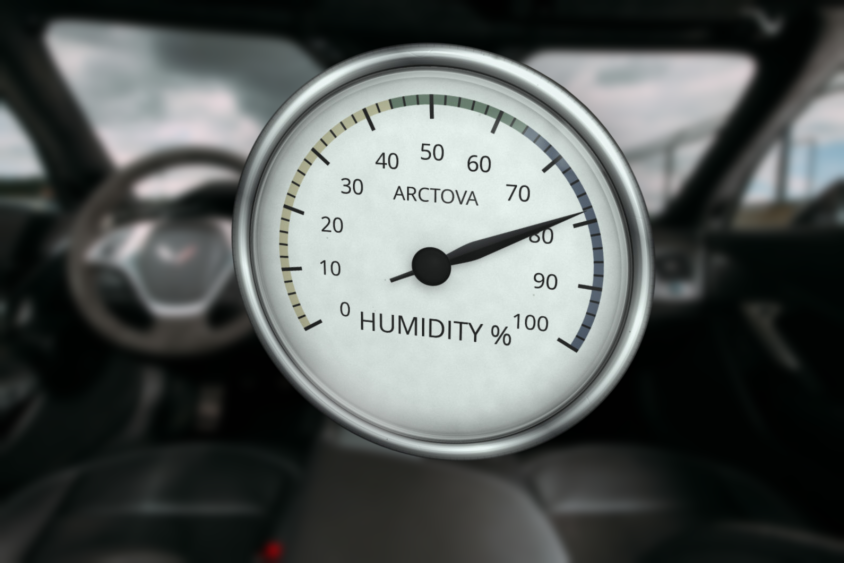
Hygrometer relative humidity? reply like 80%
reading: 78%
